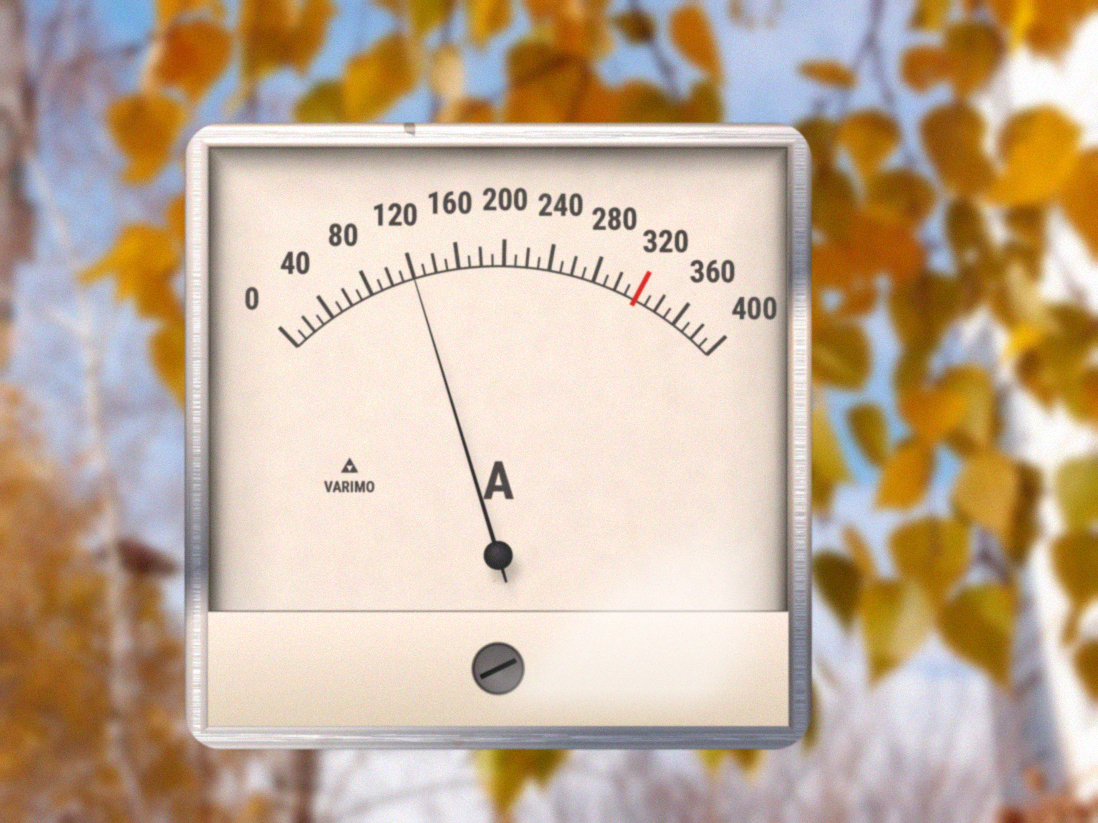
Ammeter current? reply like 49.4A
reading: 120A
